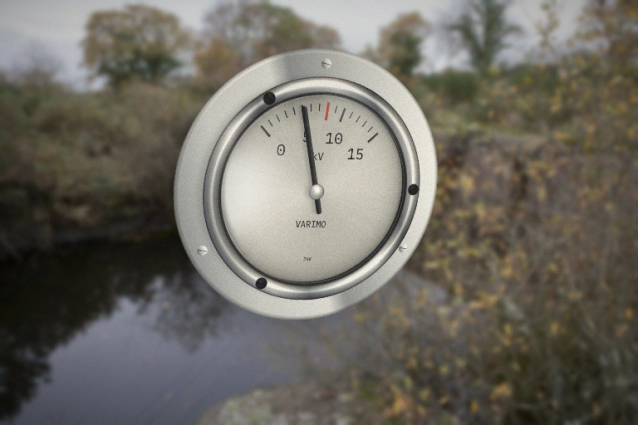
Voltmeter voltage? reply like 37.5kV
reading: 5kV
